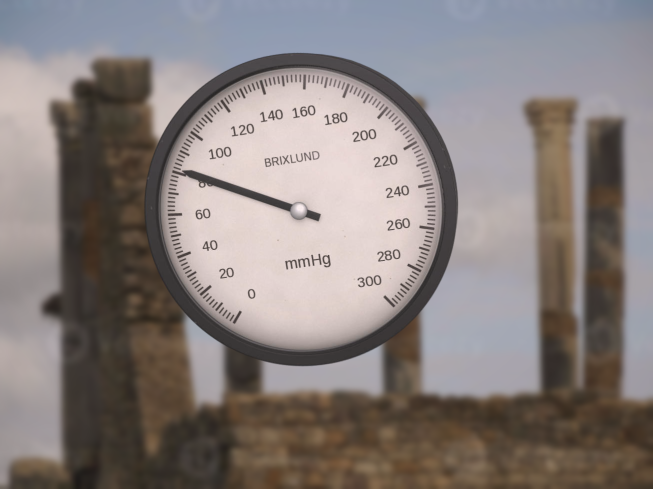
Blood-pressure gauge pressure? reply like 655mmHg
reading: 82mmHg
